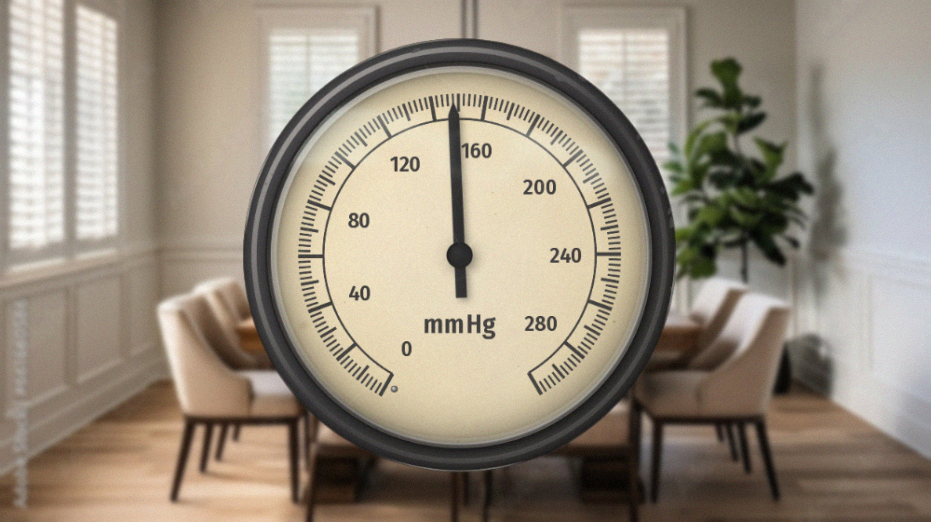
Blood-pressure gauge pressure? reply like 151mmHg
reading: 148mmHg
